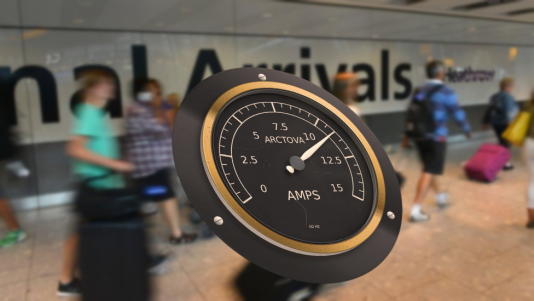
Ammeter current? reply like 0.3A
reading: 11A
